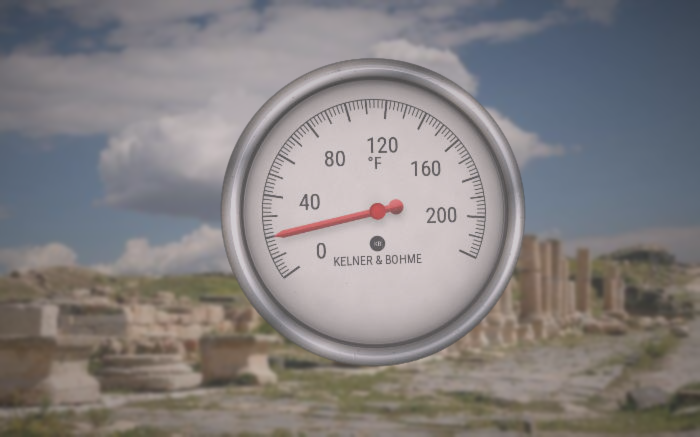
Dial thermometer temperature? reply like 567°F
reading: 20°F
